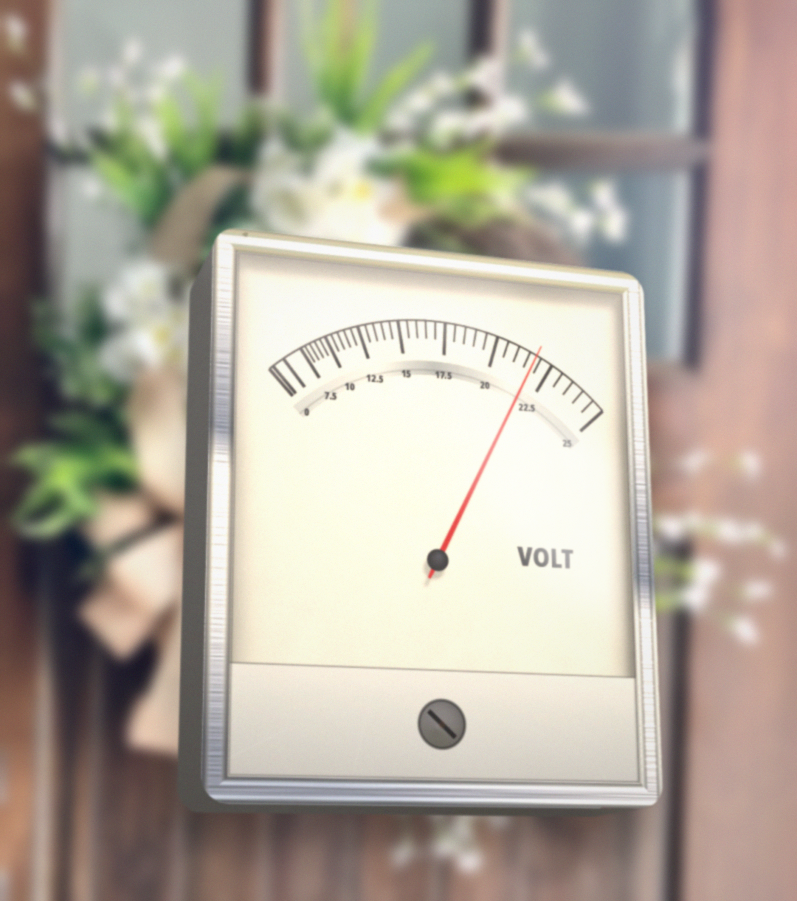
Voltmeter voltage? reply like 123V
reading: 21.75V
